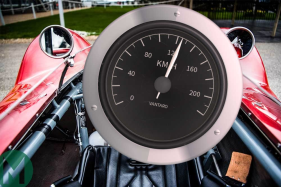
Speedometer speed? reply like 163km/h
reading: 125km/h
